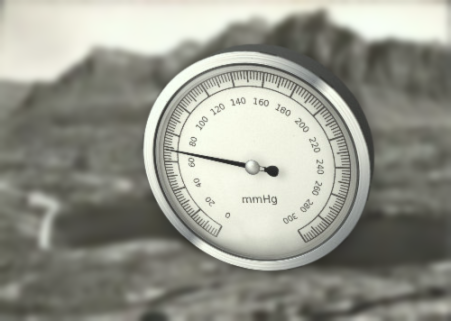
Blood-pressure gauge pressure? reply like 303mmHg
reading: 70mmHg
